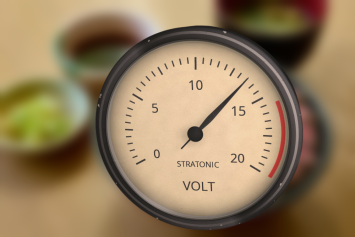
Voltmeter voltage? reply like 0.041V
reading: 13.5V
